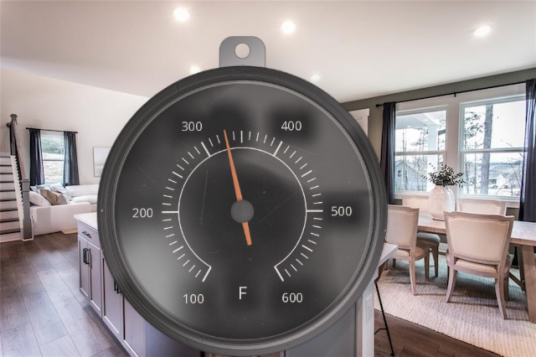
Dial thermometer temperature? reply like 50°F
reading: 330°F
